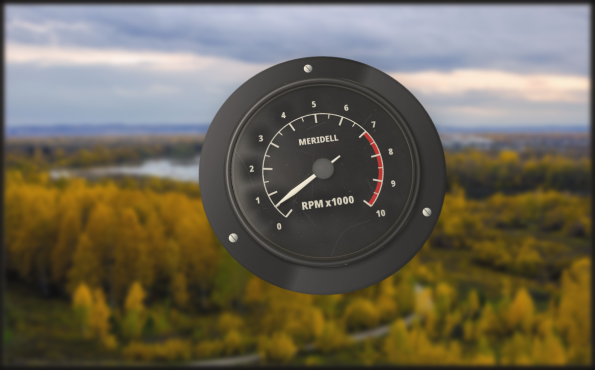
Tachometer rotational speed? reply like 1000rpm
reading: 500rpm
